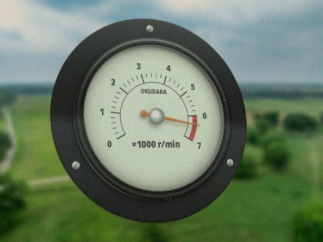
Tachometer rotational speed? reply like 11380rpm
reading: 6400rpm
